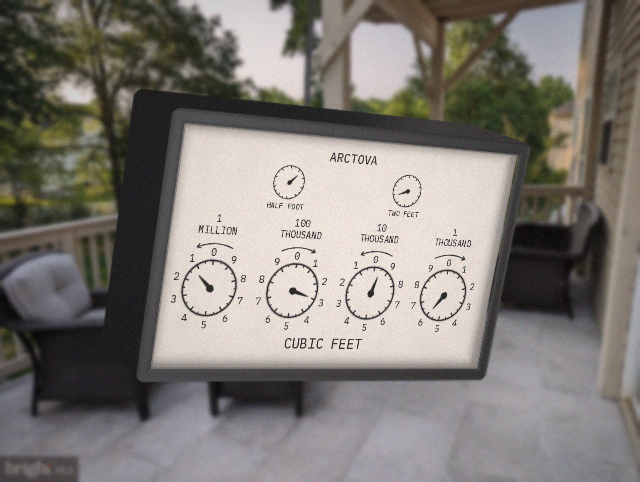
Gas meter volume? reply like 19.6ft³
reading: 129600ft³
